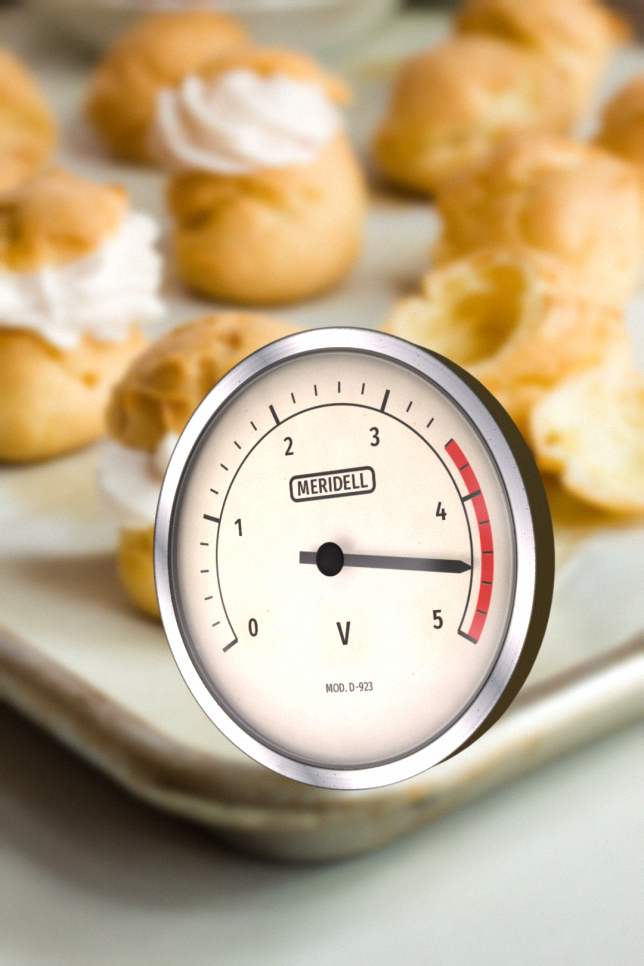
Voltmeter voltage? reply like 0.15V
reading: 4.5V
